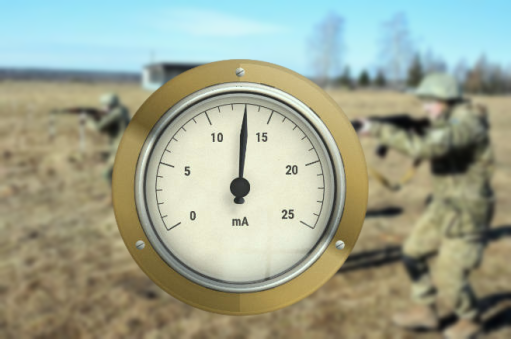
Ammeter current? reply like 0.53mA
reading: 13mA
